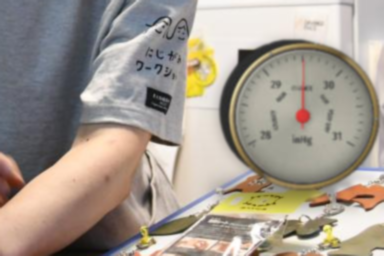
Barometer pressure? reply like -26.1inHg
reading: 29.5inHg
